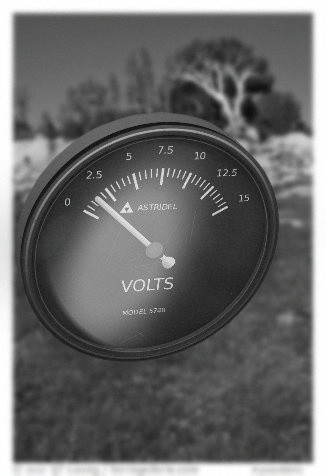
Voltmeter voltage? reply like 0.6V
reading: 1.5V
